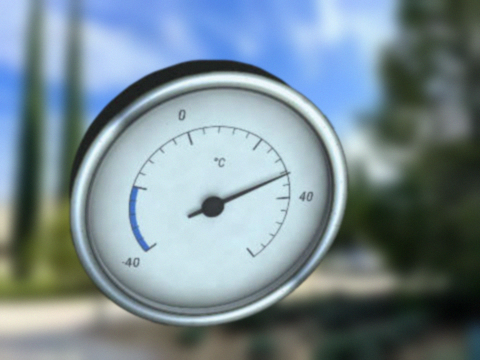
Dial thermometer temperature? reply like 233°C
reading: 32°C
